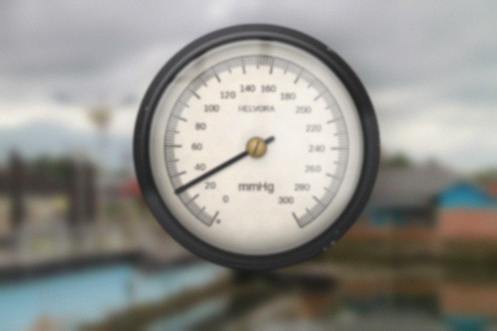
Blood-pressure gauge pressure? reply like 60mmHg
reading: 30mmHg
